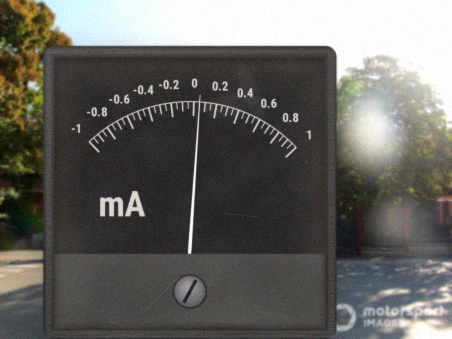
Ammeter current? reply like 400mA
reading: 0.05mA
